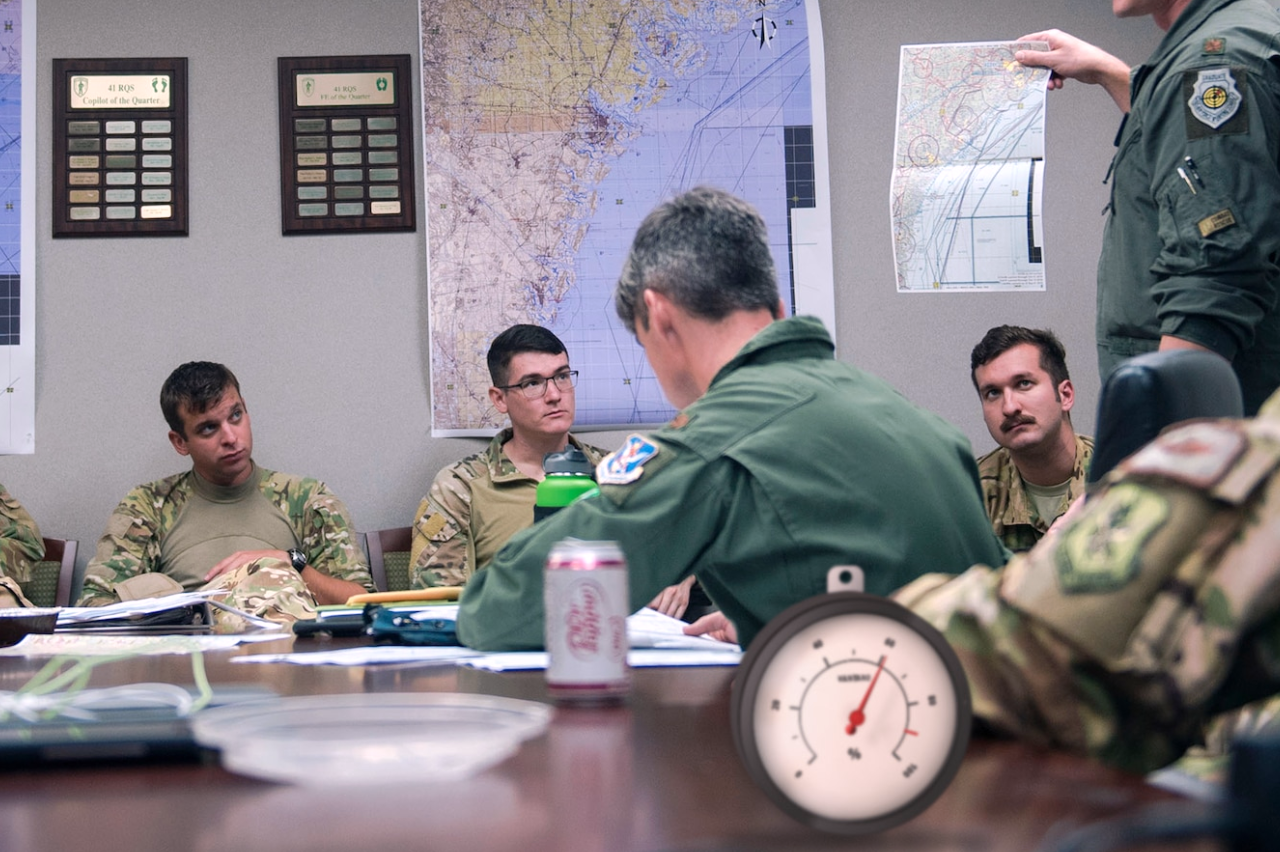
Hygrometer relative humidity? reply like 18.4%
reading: 60%
